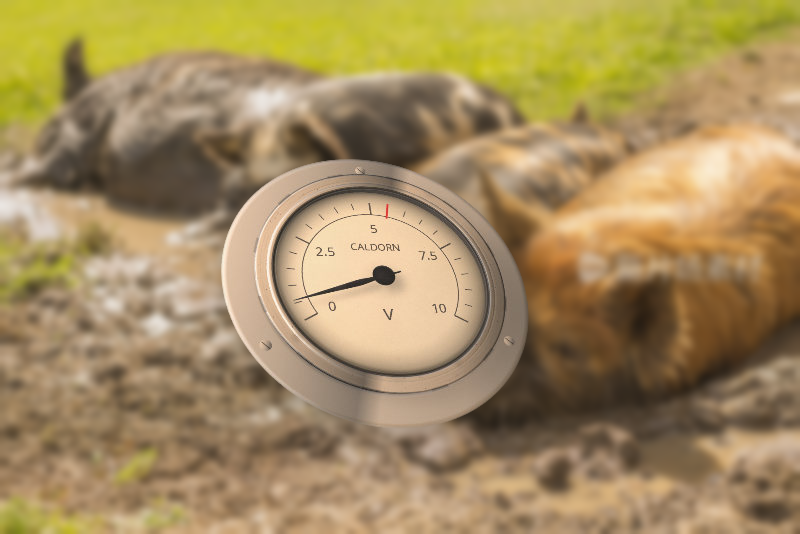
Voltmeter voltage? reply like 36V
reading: 0.5V
